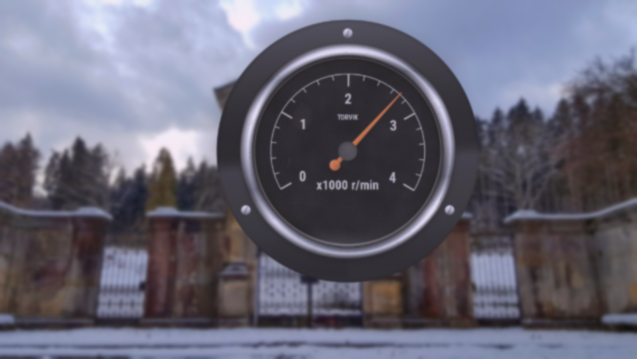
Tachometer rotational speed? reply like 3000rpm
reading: 2700rpm
